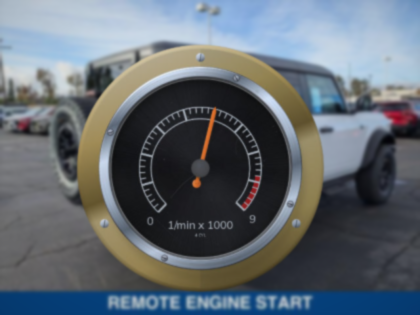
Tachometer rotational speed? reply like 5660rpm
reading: 5000rpm
